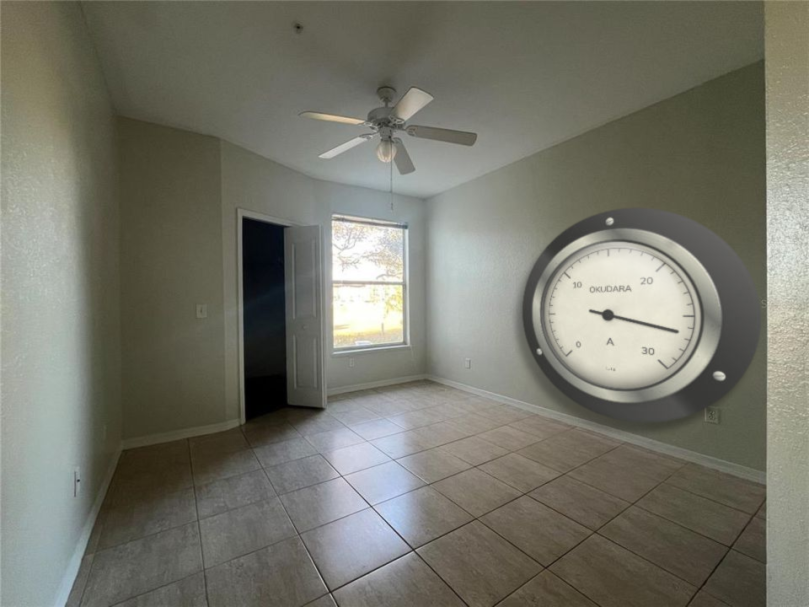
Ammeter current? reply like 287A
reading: 26.5A
